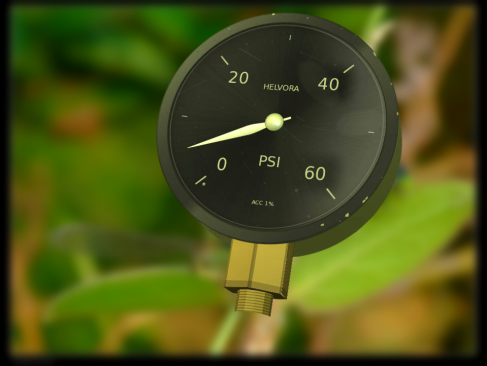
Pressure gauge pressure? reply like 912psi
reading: 5psi
